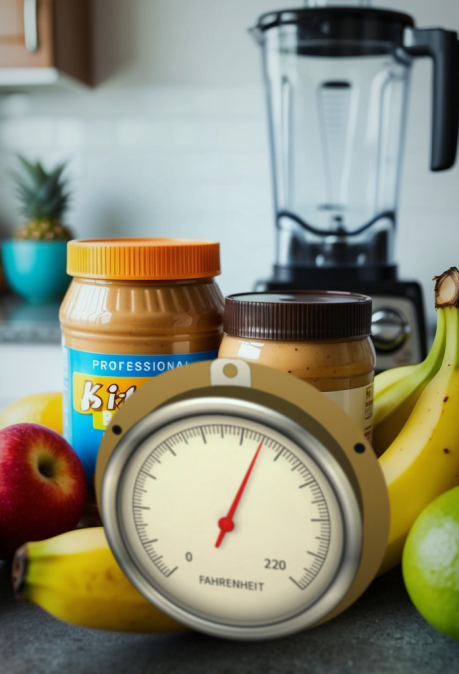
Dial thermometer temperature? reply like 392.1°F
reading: 130°F
